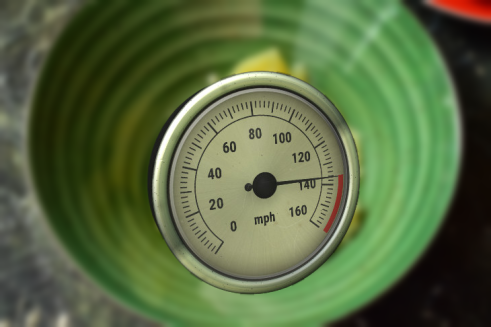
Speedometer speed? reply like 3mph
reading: 136mph
